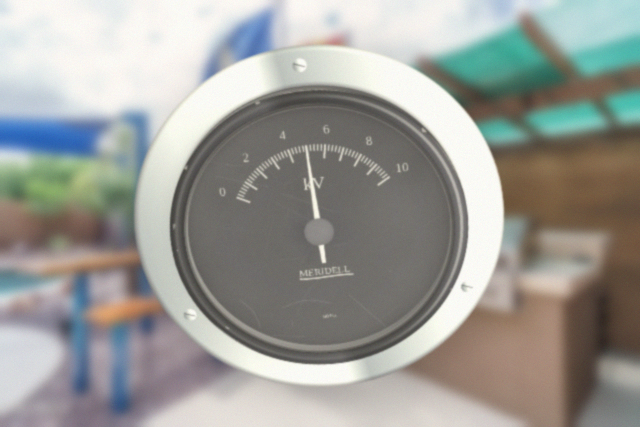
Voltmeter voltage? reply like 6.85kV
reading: 5kV
